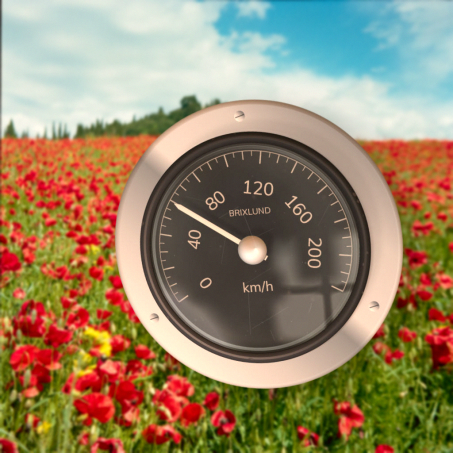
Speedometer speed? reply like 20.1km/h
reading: 60km/h
